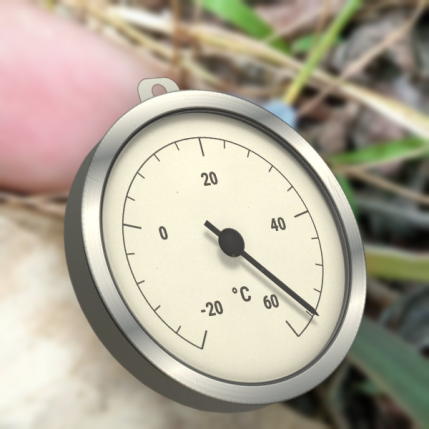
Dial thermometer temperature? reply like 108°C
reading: 56°C
